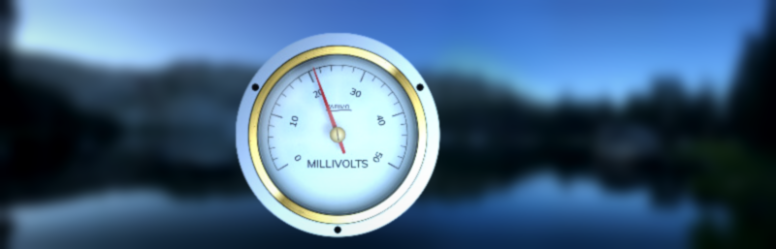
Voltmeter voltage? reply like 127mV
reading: 21mV
